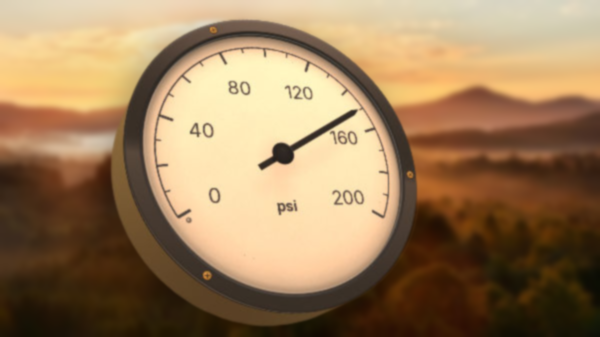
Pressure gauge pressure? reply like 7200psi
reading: 150psi
